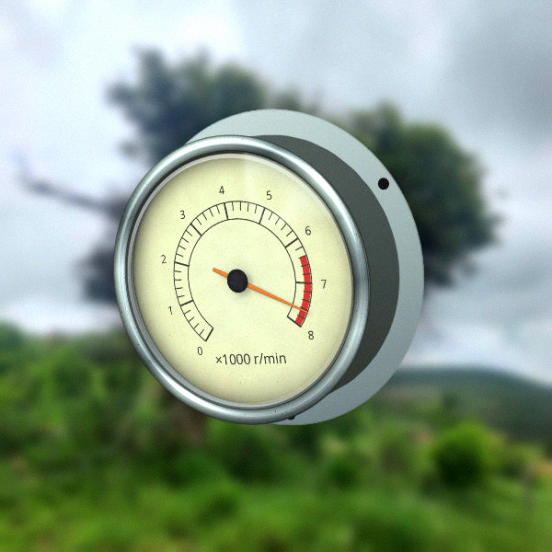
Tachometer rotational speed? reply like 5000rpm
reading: 7600rpm
